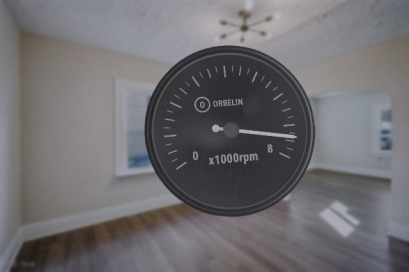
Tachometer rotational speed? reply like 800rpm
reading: 7375rpm
